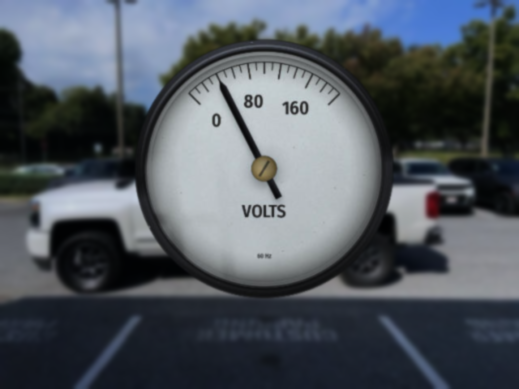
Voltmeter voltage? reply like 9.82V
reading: 40V
